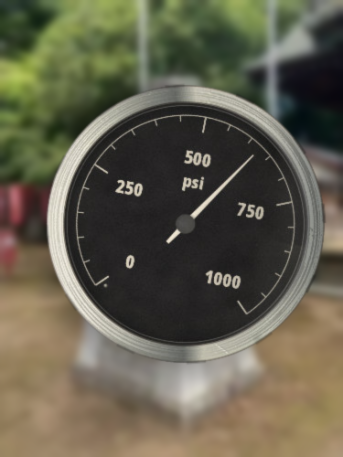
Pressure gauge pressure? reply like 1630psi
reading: 625psi
